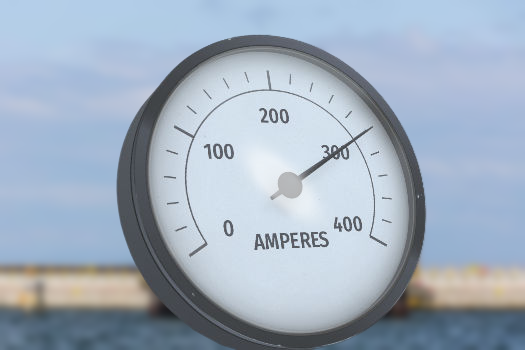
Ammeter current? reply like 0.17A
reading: 300A
